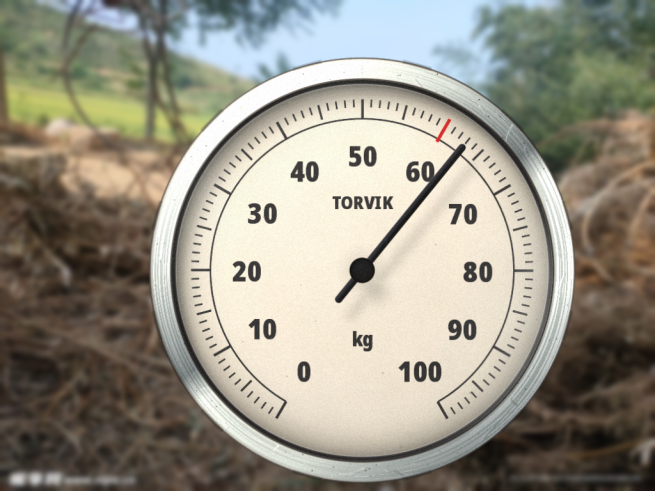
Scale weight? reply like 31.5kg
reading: 63kg
